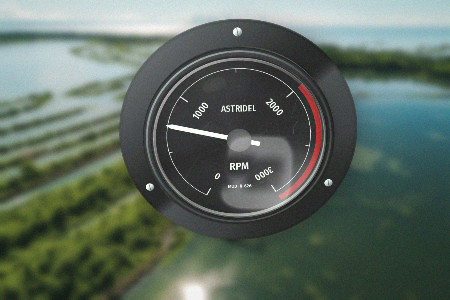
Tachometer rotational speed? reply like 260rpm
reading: 750rpm
